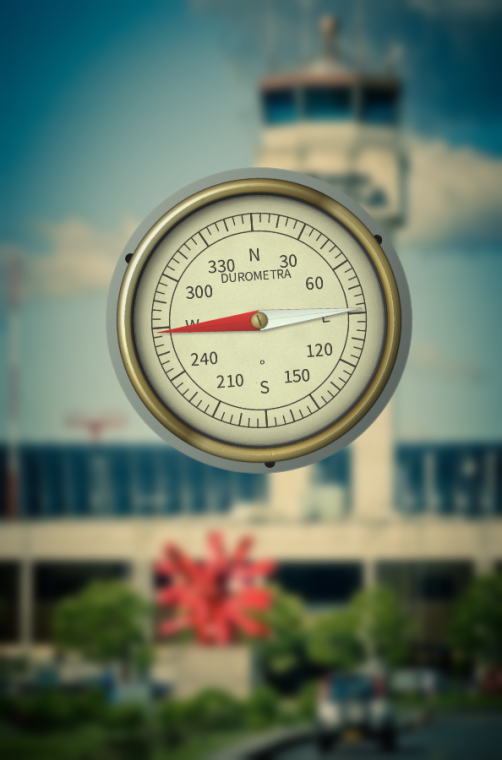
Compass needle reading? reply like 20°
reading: 267.5°
